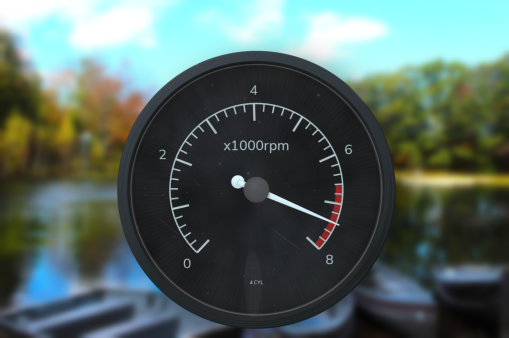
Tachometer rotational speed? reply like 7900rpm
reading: 7400rpm
